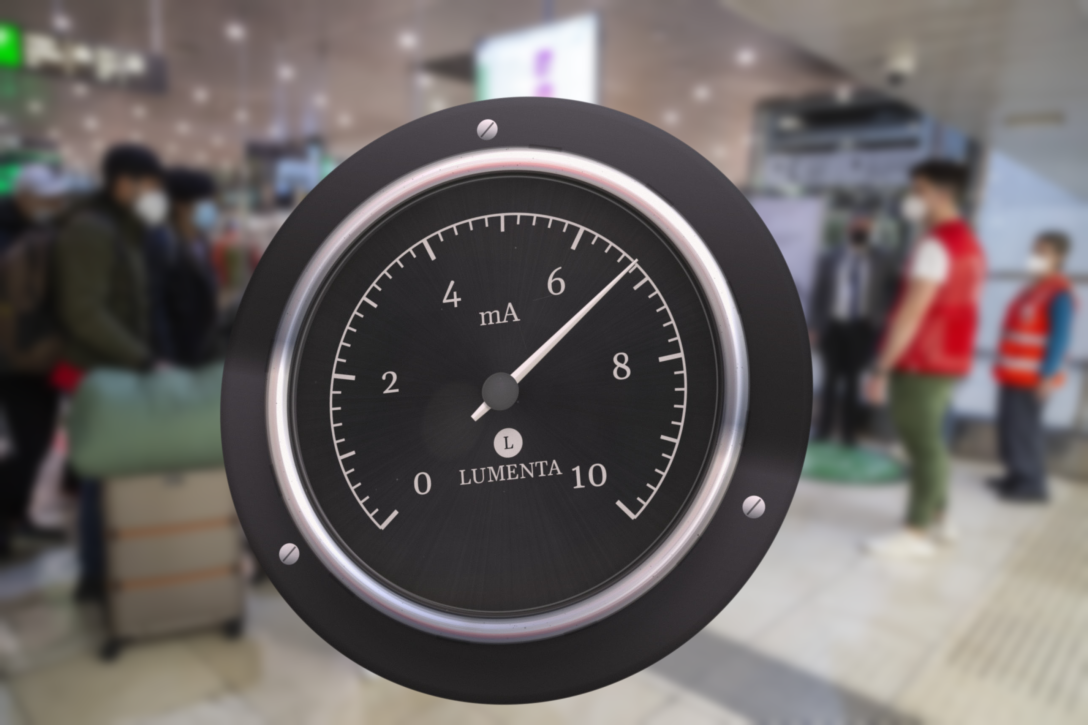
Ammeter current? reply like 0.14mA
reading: 6.8mA
